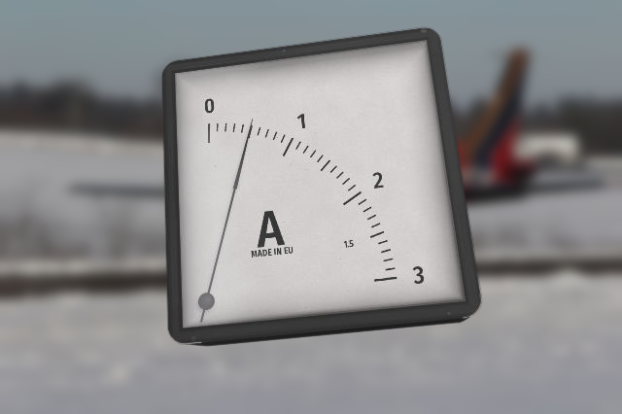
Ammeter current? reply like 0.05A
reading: 0.5A
